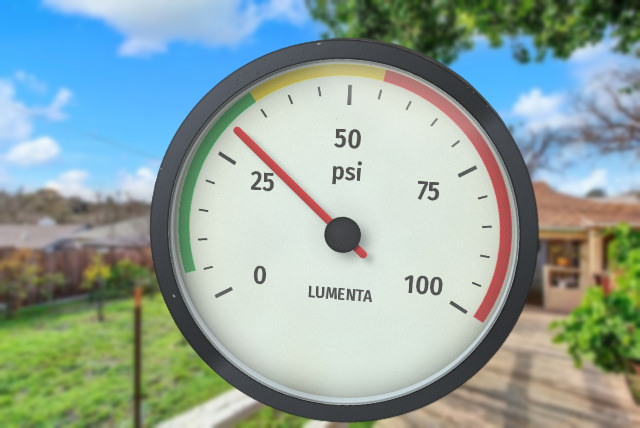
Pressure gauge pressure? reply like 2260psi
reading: 30psi
